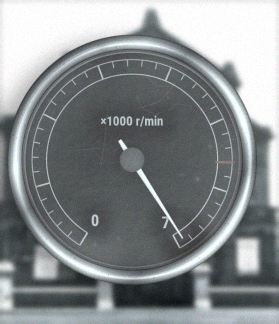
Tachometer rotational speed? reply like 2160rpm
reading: 6900rpm
